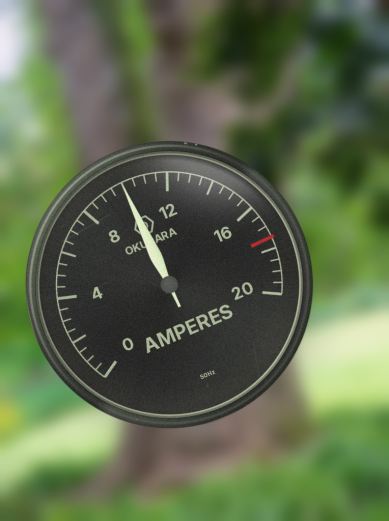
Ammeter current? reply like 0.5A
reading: 10A
